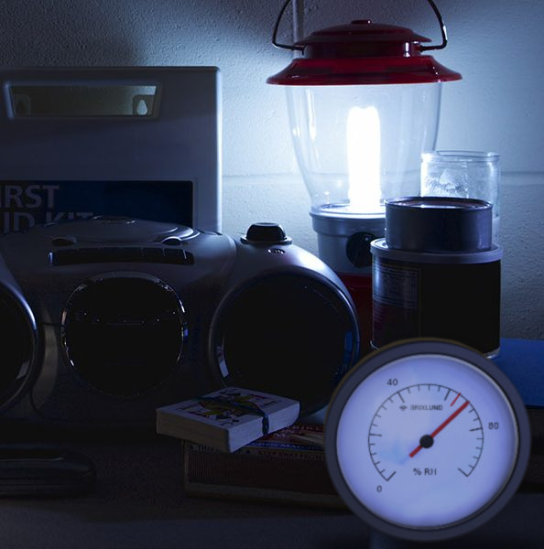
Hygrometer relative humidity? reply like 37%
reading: 68%
